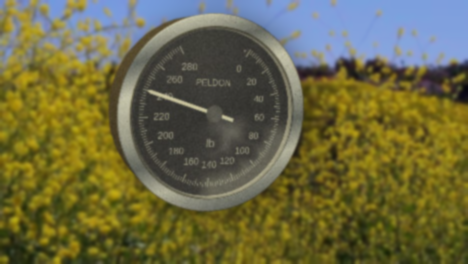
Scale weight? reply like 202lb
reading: 240lb
